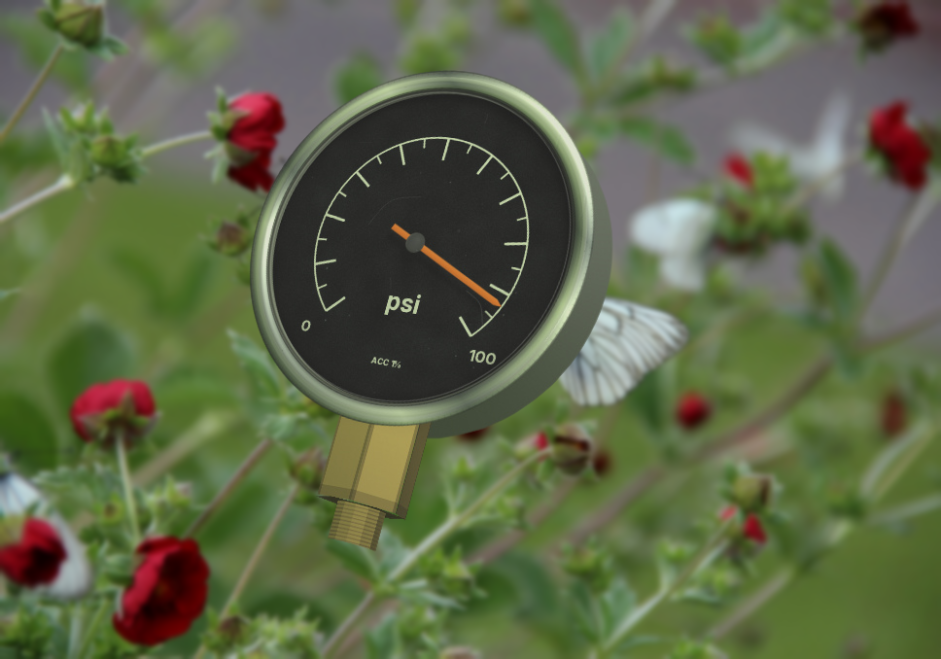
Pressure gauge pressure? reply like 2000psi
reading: 92.5psi
